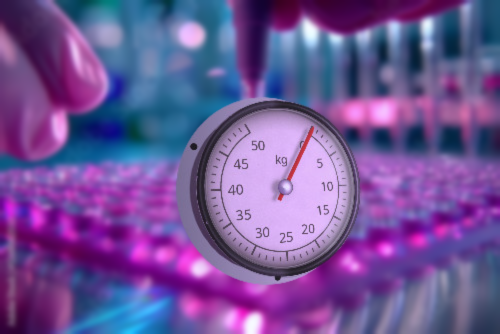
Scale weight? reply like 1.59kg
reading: 0kg
